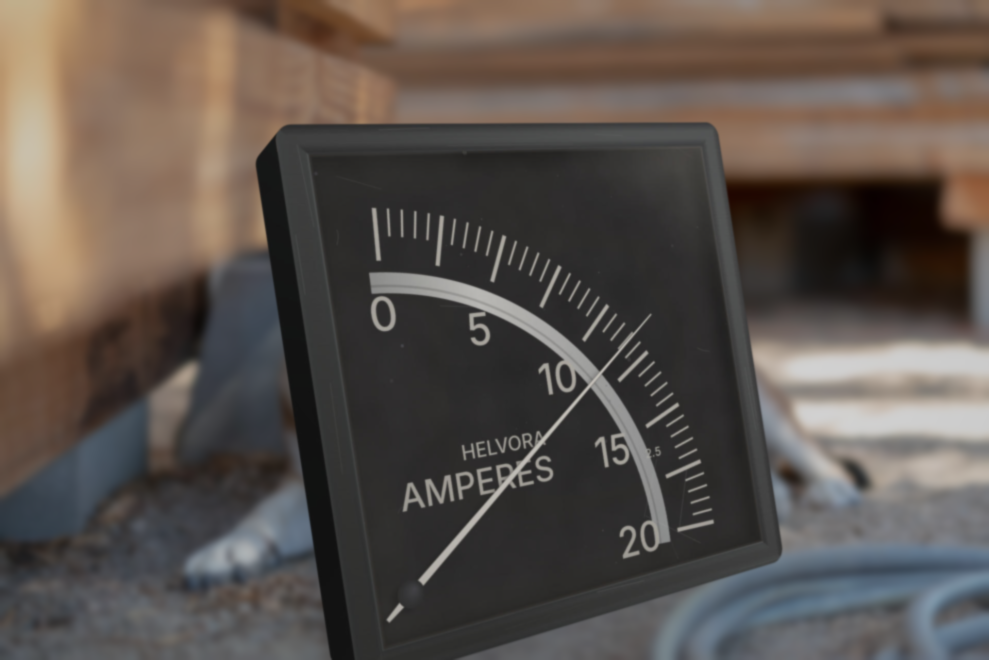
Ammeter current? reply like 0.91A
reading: 11.5A
